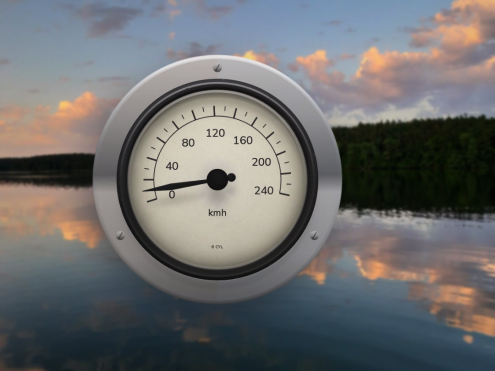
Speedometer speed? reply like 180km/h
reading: 10km/h
